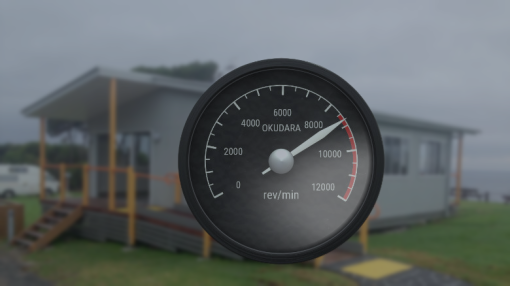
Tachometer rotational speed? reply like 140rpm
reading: 8750rpm
